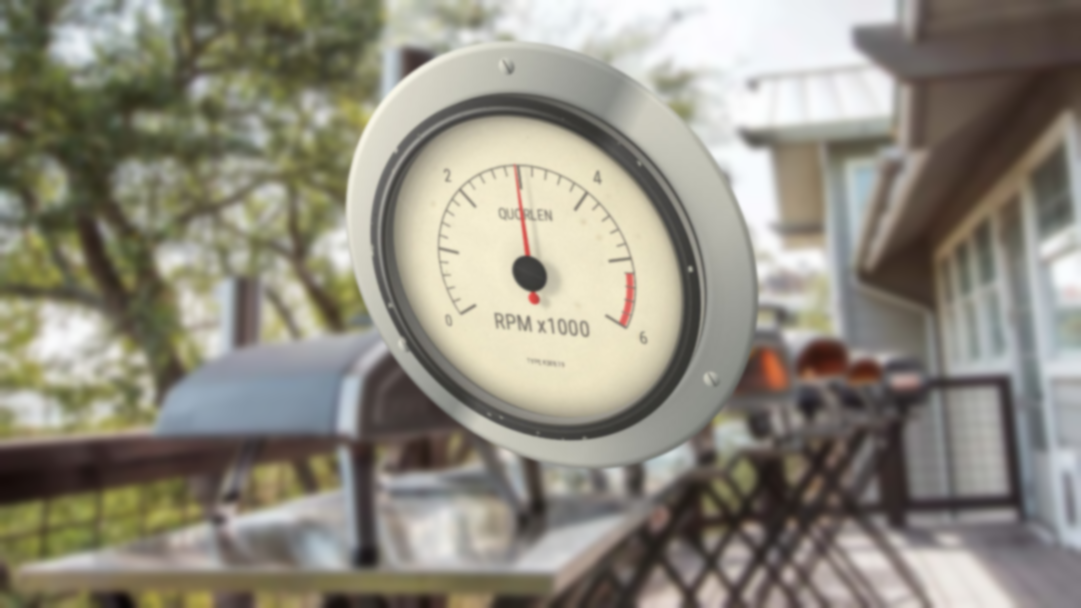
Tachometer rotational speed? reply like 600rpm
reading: 3000rpm
